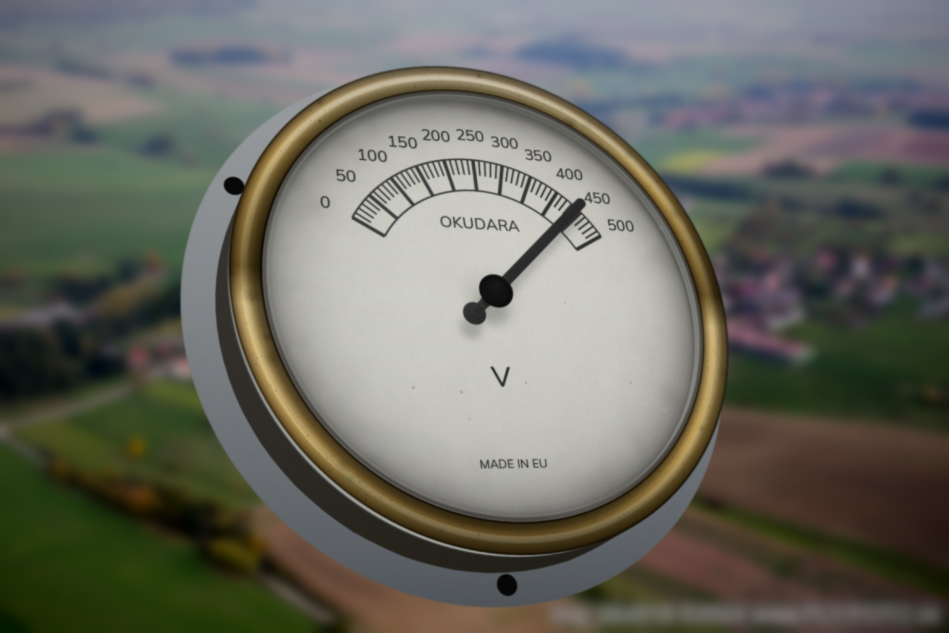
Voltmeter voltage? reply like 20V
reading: 440V
